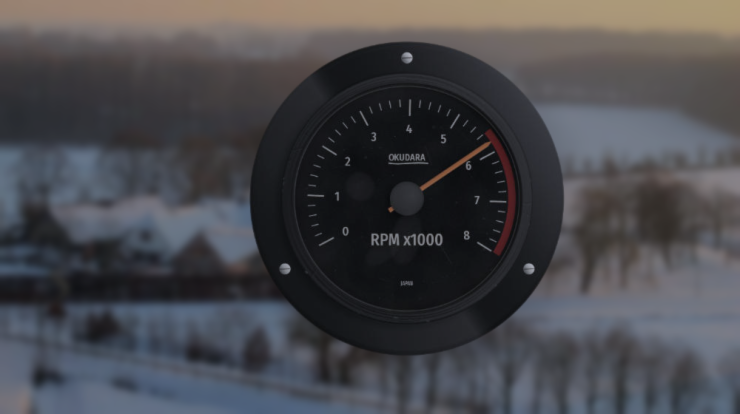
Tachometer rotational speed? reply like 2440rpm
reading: 5800rpm
